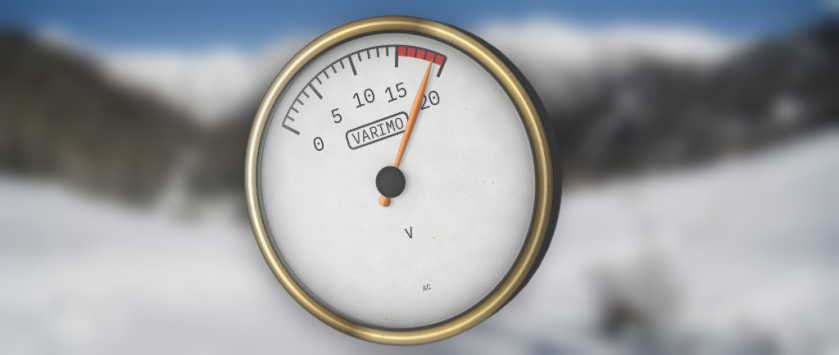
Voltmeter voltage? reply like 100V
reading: 19V
